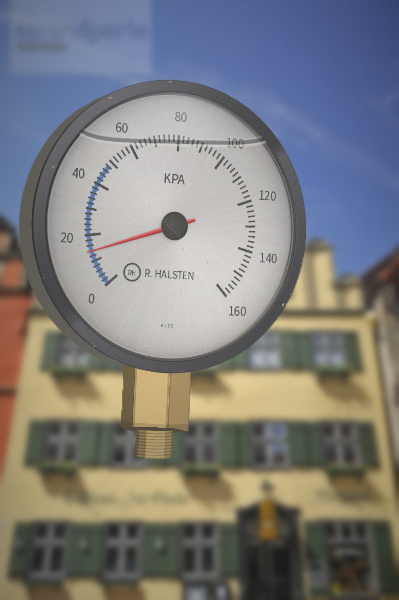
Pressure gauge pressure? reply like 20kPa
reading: 14kPa
